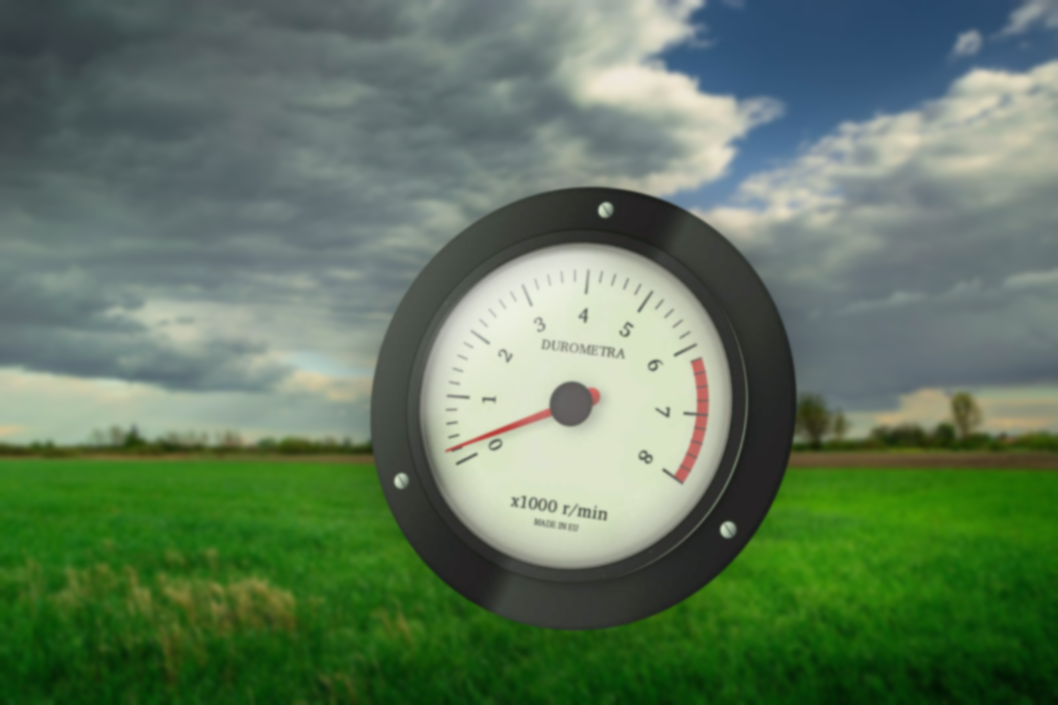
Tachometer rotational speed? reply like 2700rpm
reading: 200rpm
